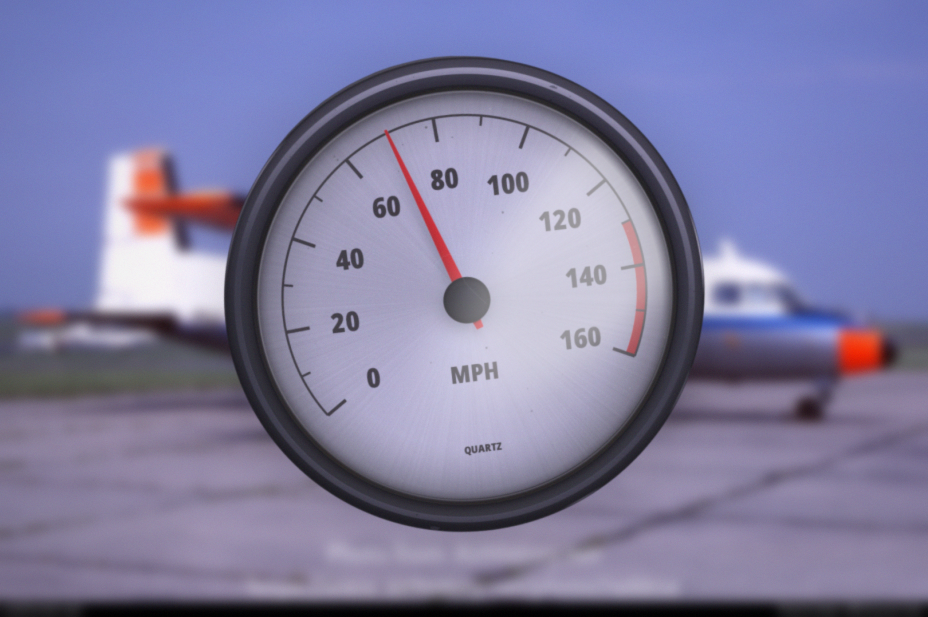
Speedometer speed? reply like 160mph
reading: 70mph
